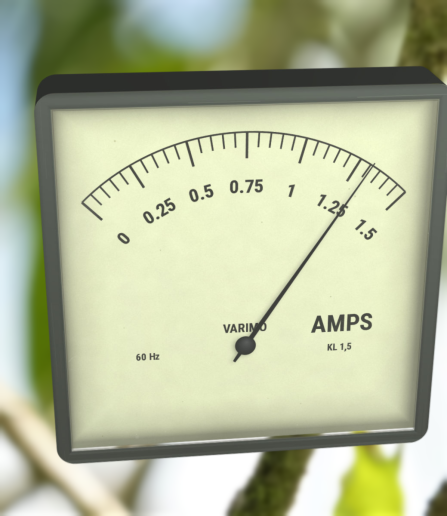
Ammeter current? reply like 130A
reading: 1.3A
